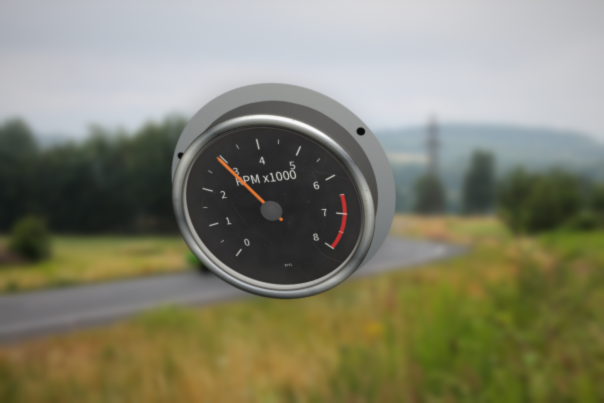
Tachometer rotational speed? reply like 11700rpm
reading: 3000rpm
